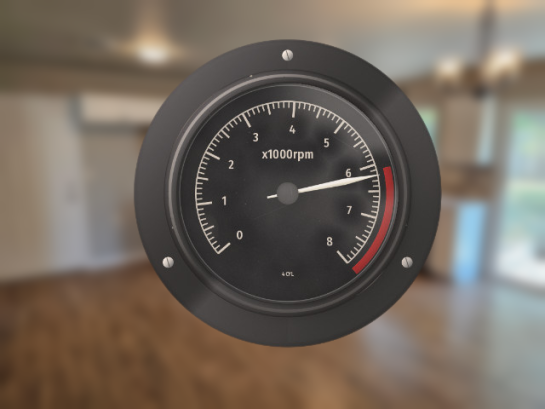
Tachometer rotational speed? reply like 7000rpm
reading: 6200rpm
